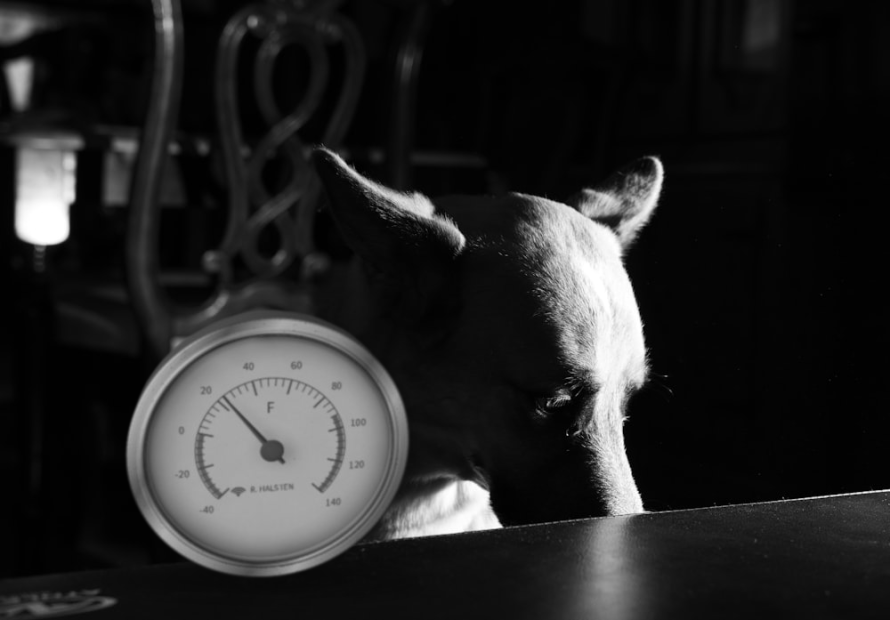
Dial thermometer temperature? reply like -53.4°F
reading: 24°F
